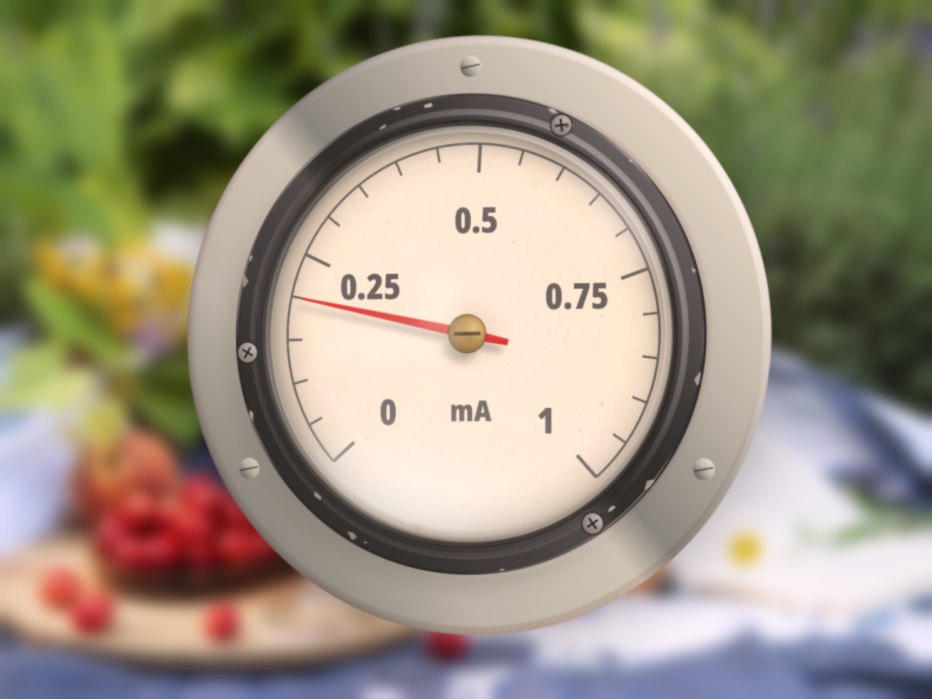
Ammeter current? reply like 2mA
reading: 0.2mA
